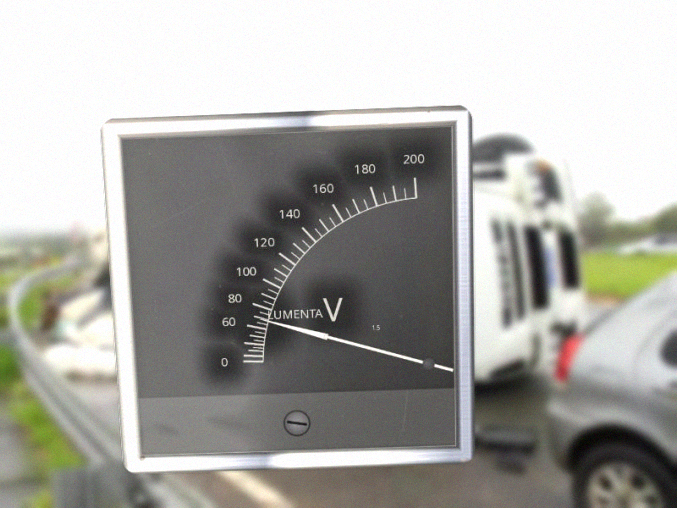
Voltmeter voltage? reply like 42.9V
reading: 70V
